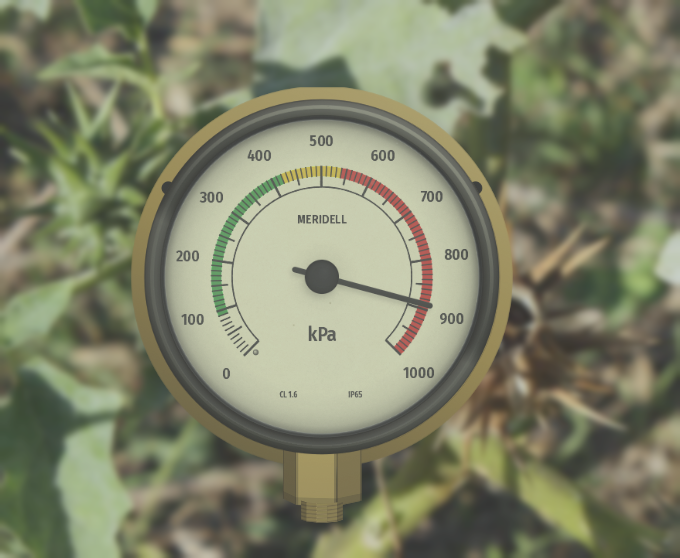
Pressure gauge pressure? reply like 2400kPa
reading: 890kPa
